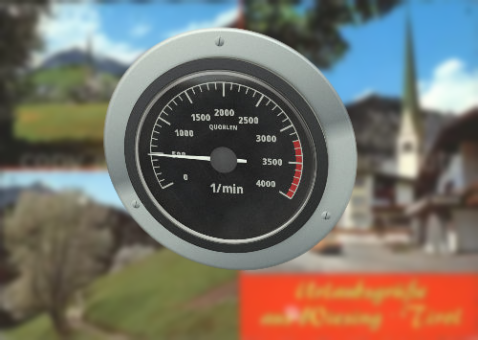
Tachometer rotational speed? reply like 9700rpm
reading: 500rpm
